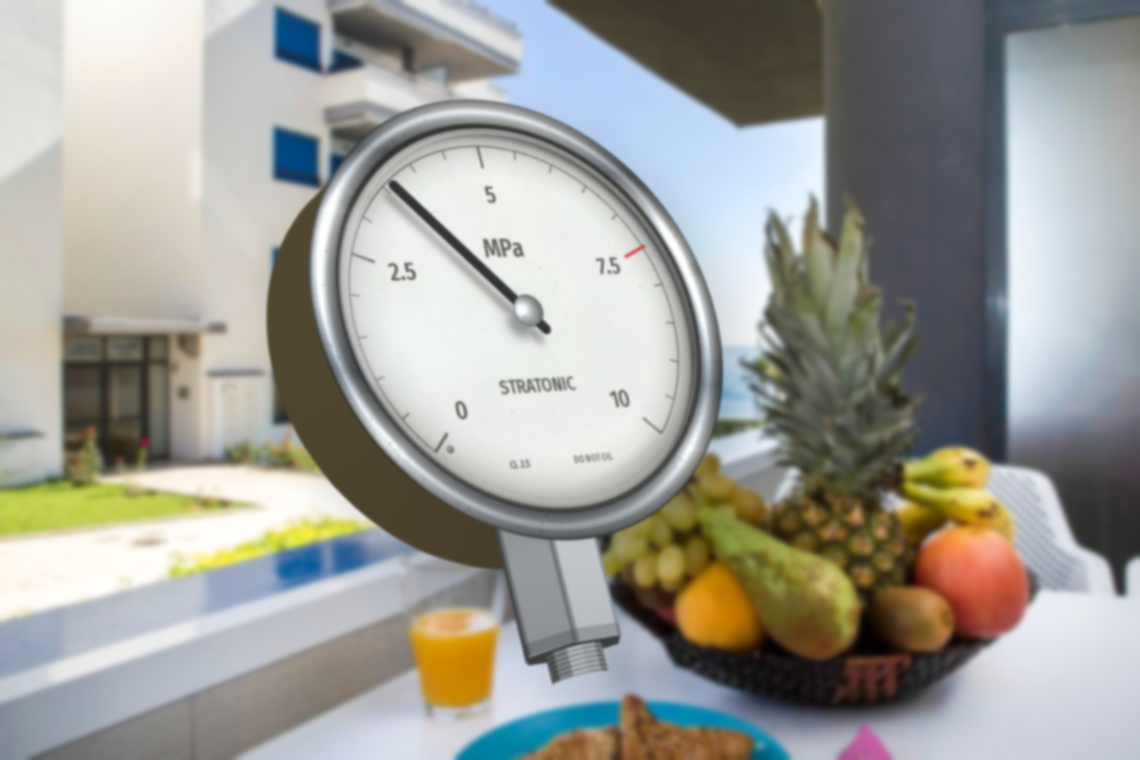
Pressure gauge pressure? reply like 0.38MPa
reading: 3.5MPa
